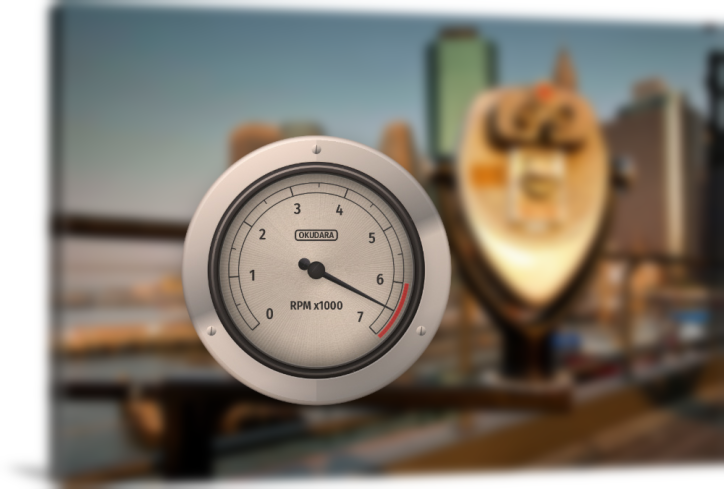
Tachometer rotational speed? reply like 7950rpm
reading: 6500rpm
